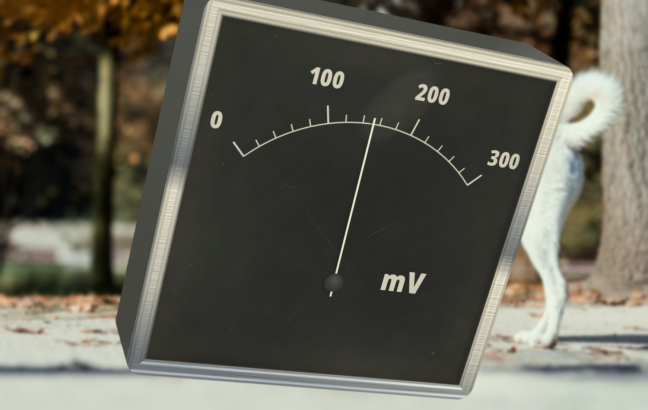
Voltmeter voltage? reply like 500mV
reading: 150mV
